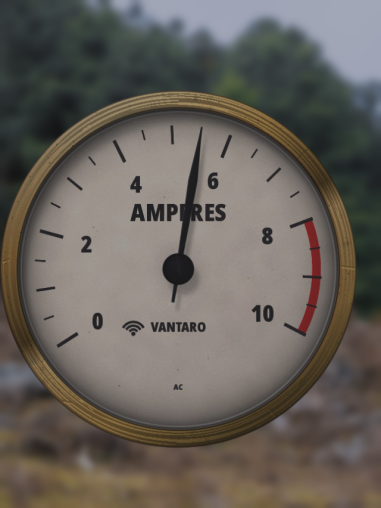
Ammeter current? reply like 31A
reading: 5.5A
